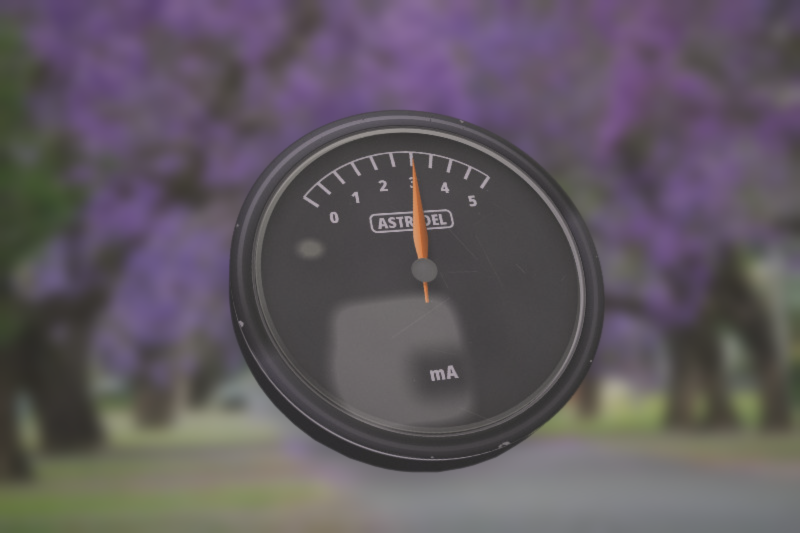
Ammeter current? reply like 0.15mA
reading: 3mA
